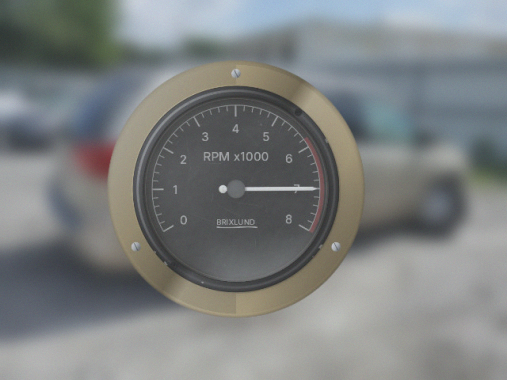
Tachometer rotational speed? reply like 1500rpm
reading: 7000rpm
